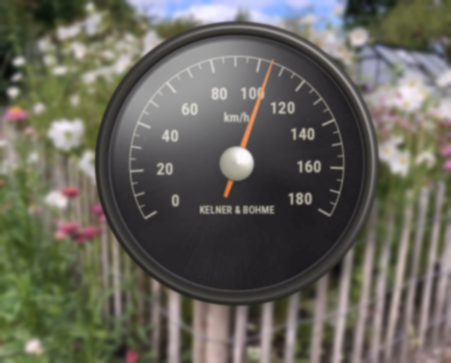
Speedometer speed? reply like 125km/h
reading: 105km/h
